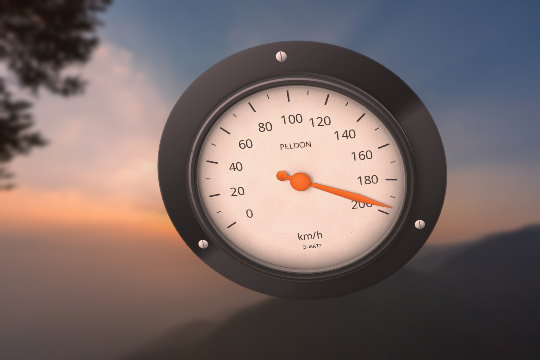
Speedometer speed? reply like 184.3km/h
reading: 195km/h
